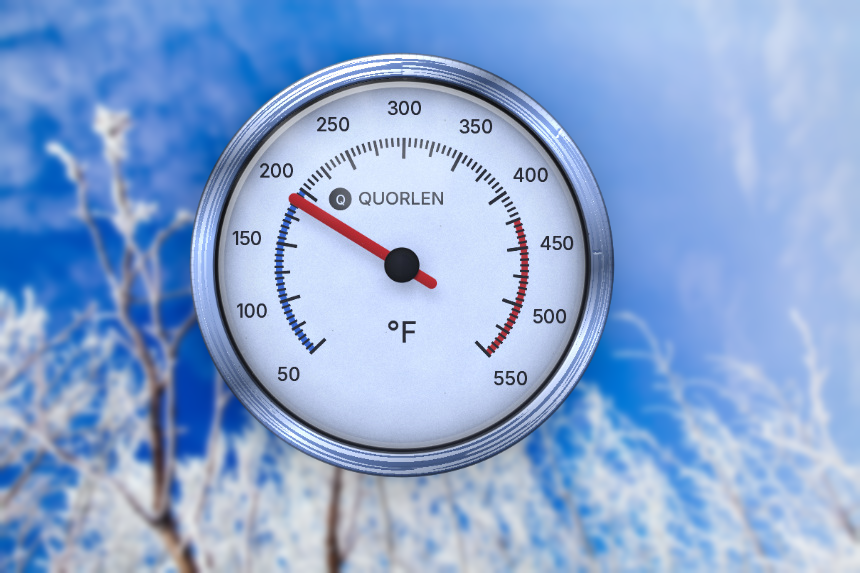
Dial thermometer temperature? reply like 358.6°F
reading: 190°F
